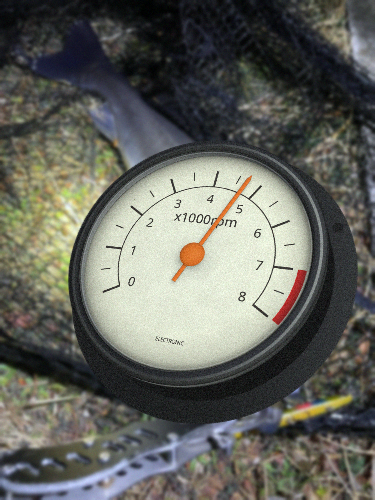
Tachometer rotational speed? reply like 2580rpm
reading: 4750rpm
